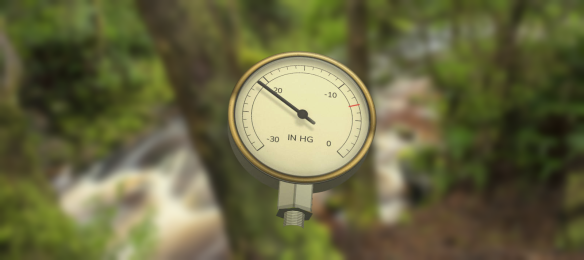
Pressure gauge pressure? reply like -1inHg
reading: -21inHg
